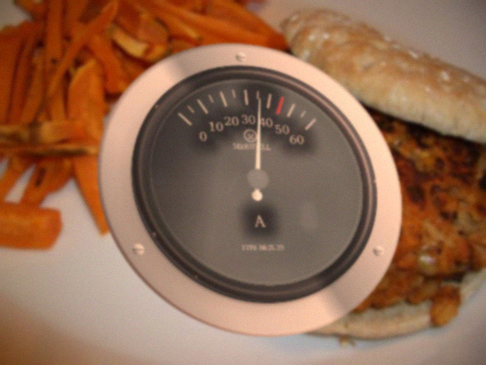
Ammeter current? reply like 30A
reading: 35A
